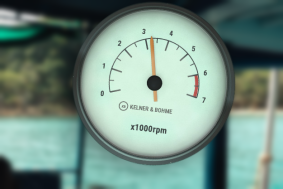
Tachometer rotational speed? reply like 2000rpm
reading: 3250rpm
